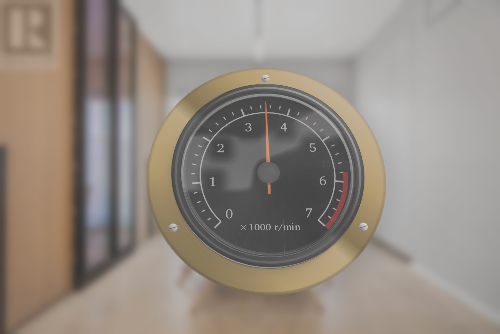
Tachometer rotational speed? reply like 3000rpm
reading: 3500rpm
